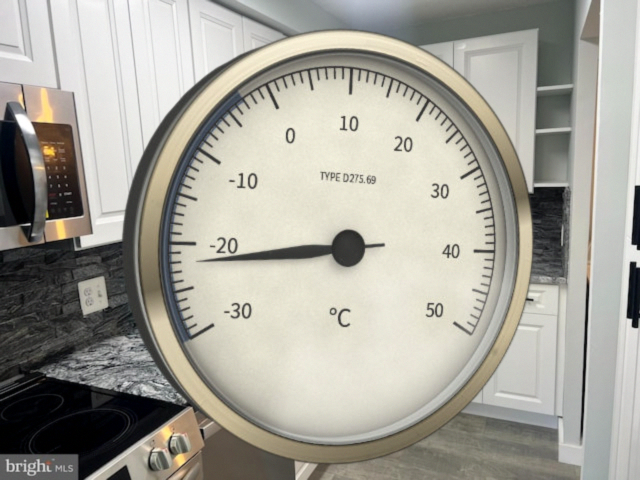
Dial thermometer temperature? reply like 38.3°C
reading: -22°C
